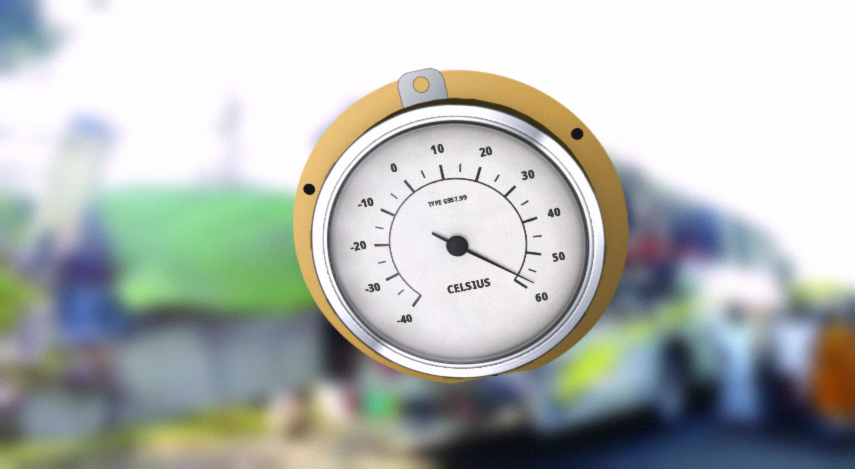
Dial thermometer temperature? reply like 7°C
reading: 57.5°C
